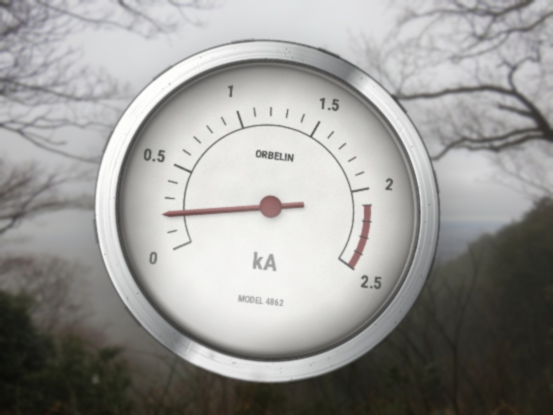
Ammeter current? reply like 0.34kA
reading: 0.2kA
